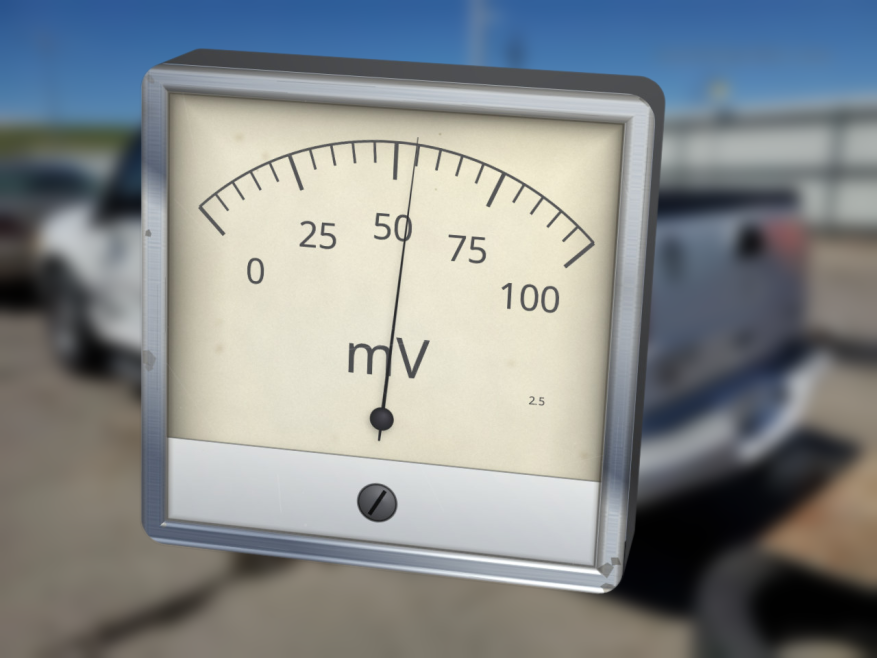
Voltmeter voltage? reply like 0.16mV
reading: 55mV
